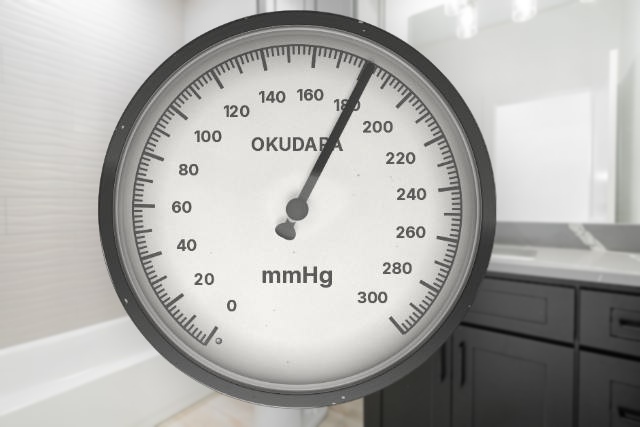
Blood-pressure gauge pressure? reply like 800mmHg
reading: 182mmHg
